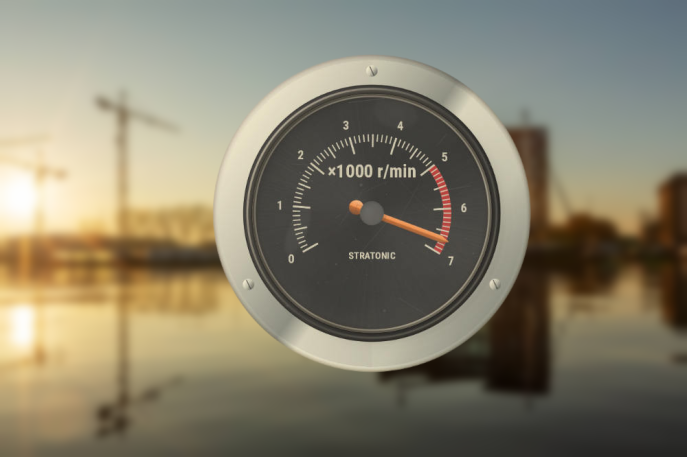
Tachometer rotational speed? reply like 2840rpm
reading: 6700rpm
